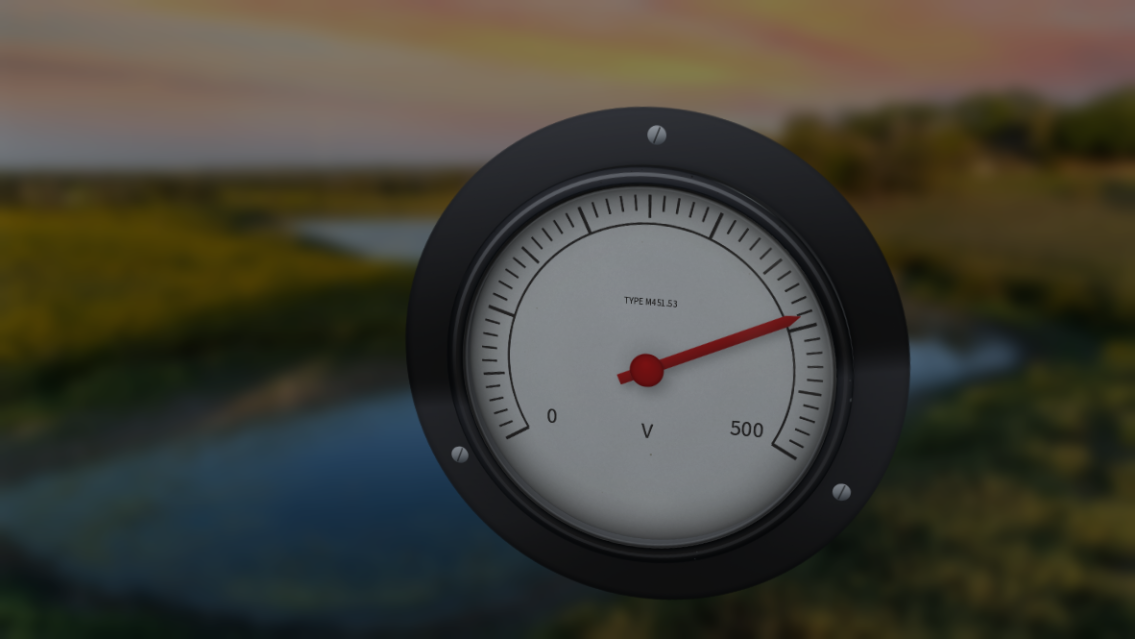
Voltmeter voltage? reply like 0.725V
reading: 390V
